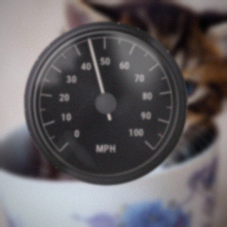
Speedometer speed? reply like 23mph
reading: 45mph
